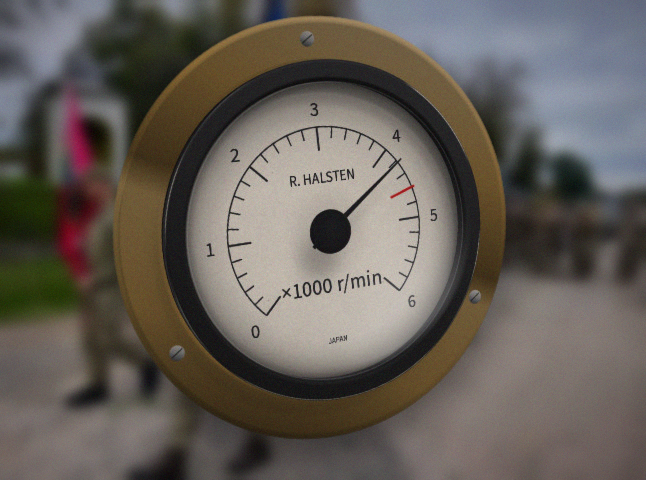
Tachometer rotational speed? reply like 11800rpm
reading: 4200rpm
